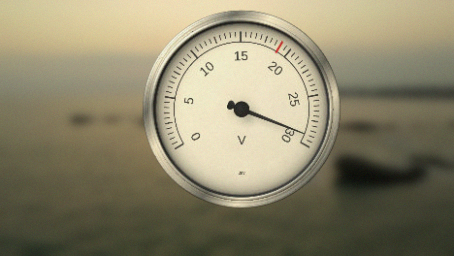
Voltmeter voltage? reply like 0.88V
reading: 29V
